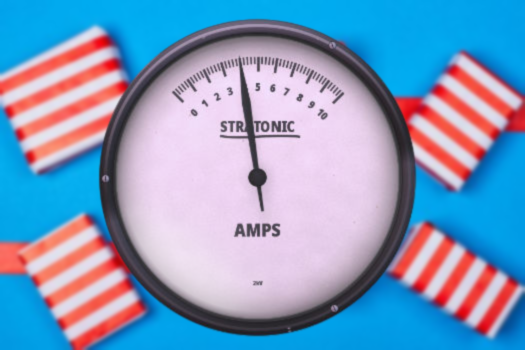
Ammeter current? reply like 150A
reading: 4A
